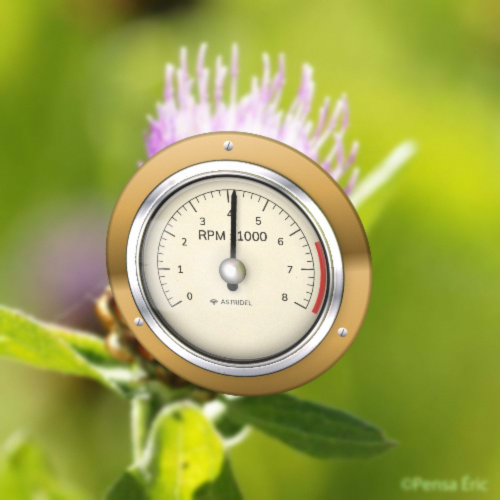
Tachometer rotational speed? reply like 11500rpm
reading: 4200rpm
